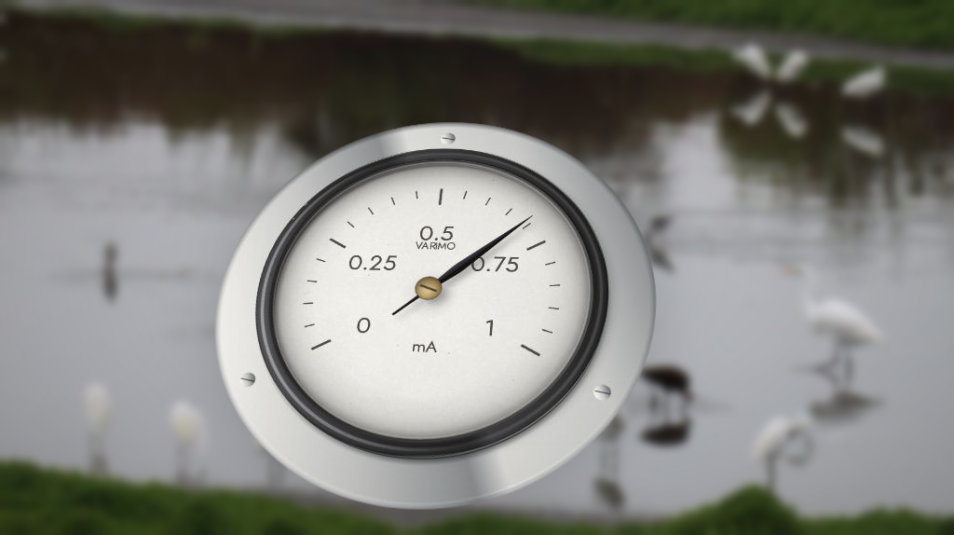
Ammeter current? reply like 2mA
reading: 0.7mA
